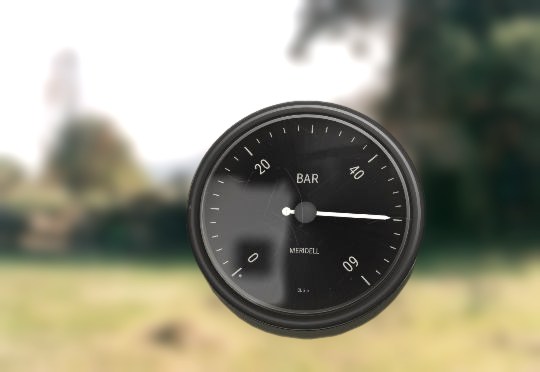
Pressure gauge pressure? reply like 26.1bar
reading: 50bar
